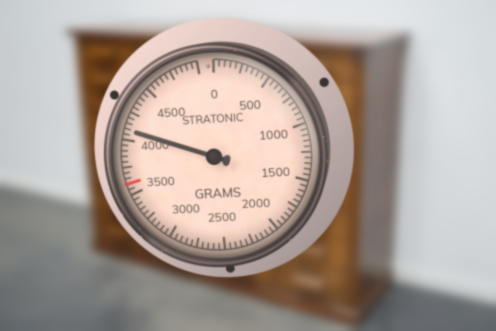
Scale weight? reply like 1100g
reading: 4100g
